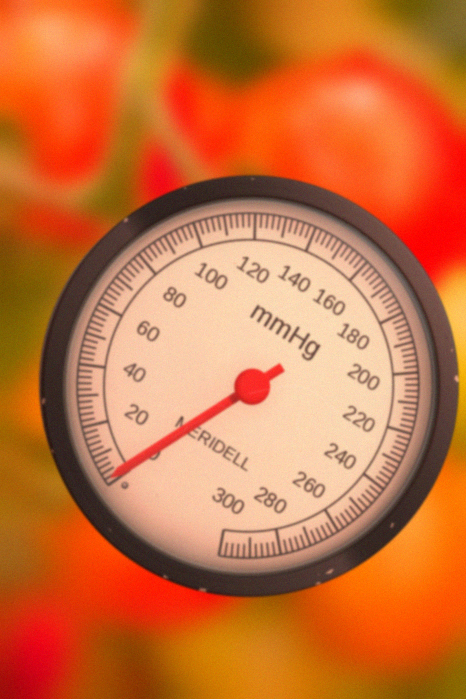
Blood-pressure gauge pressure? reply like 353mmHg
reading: 2mmHg
